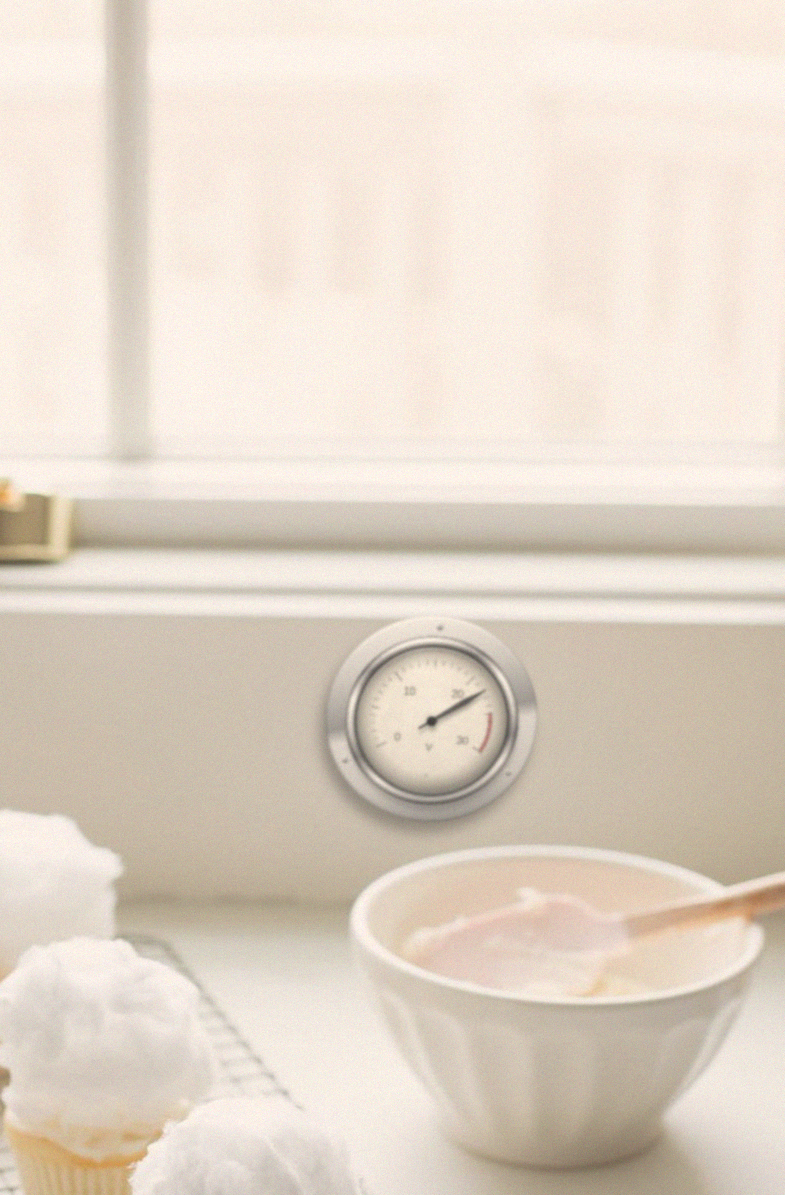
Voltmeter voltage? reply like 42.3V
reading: 22V
